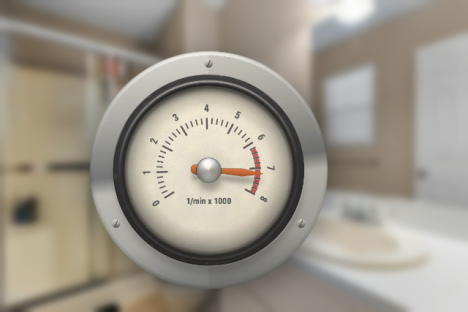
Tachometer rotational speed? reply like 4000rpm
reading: 7200rpm
